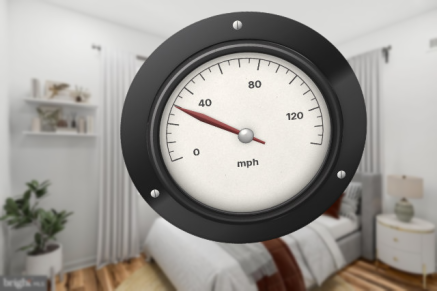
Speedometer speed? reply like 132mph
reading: 30mph
